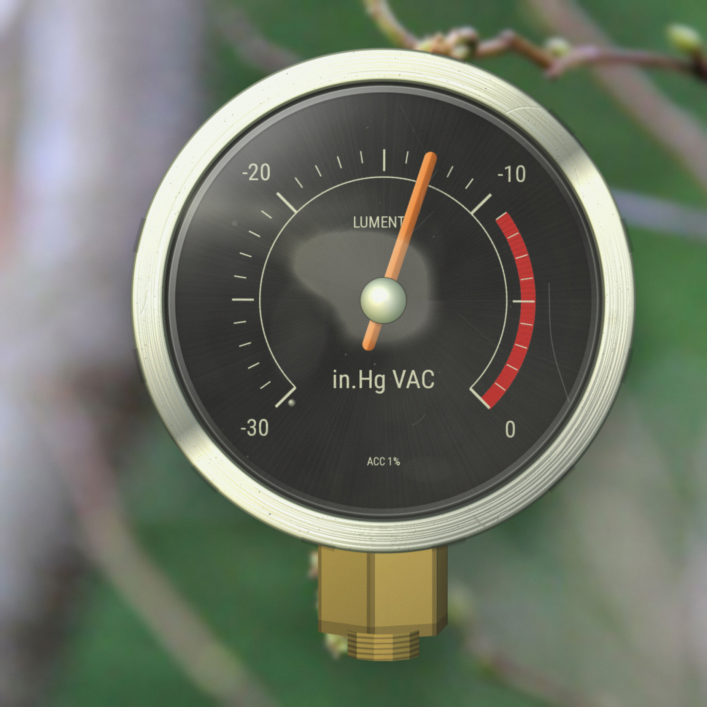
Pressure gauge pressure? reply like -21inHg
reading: -13inHg
